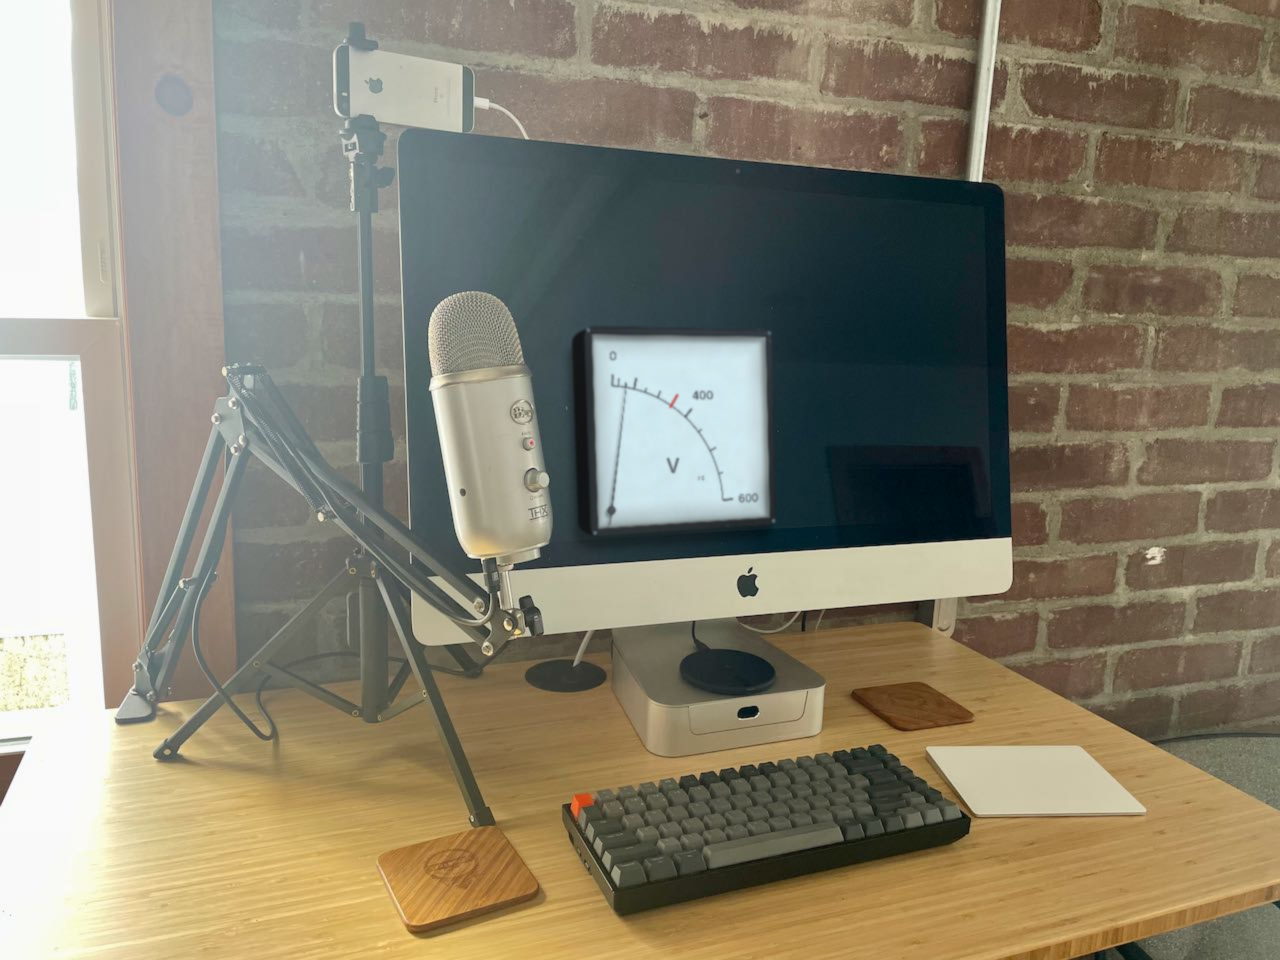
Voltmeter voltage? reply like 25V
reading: 150V
